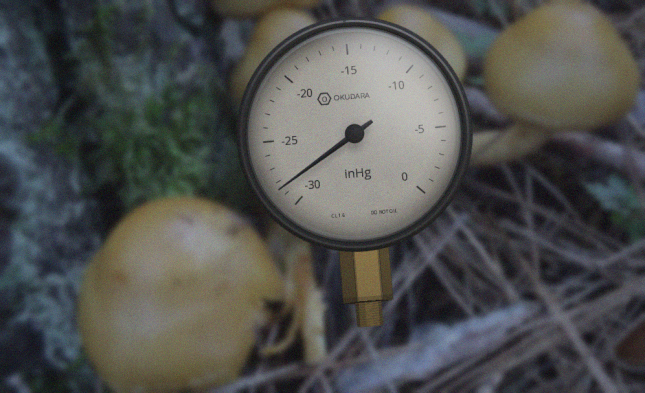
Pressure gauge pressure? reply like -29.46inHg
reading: -28.5inHg
